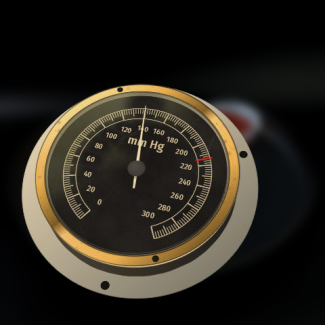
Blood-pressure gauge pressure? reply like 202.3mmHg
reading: 140mmHg
